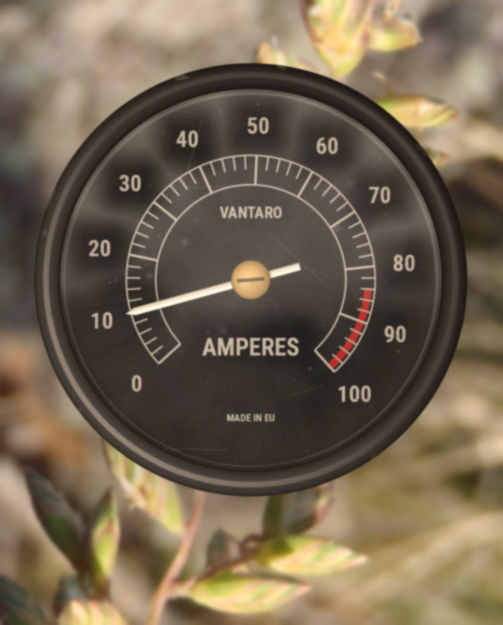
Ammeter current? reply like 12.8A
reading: 10A
